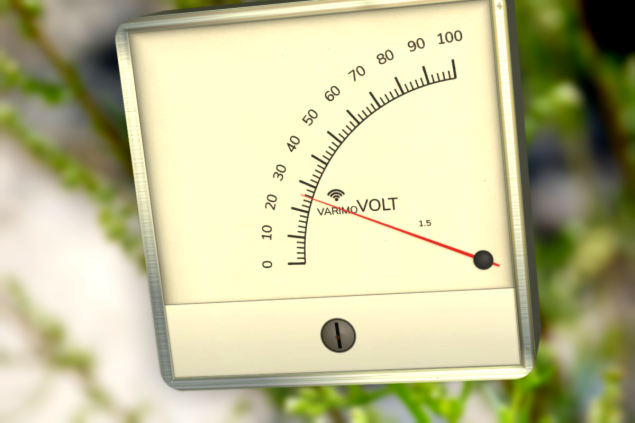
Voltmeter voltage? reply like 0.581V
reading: 26V
